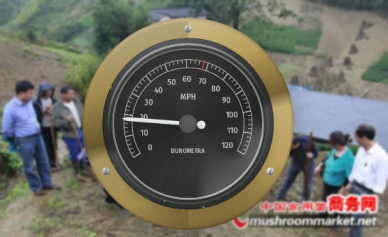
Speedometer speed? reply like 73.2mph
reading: 18mph
